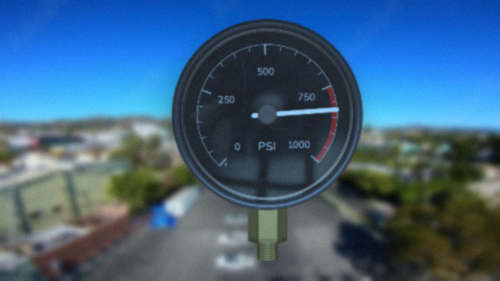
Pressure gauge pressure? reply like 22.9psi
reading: 825psi
